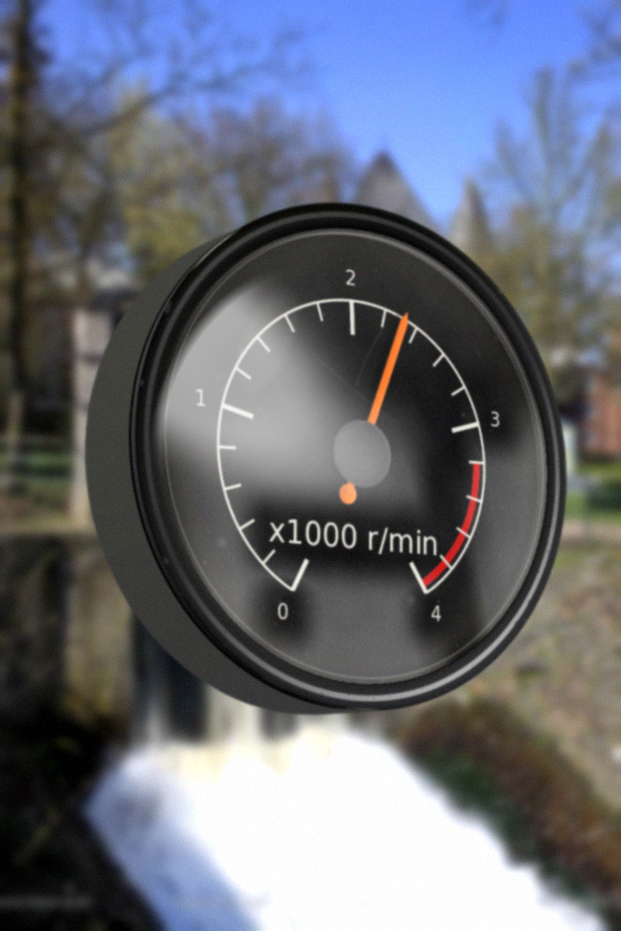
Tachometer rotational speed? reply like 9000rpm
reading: 2300rpm
